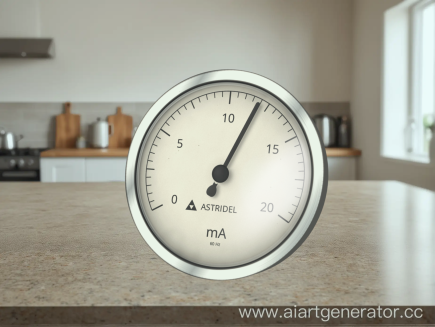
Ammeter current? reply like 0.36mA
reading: 12mA
